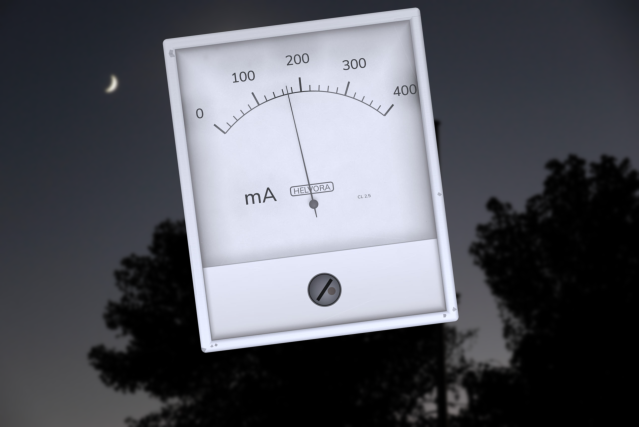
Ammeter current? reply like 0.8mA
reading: 170mA
